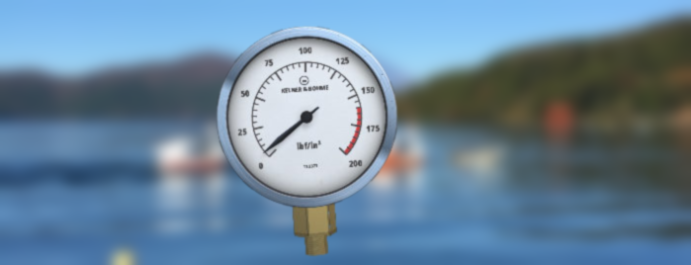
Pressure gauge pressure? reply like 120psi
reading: 5psi
